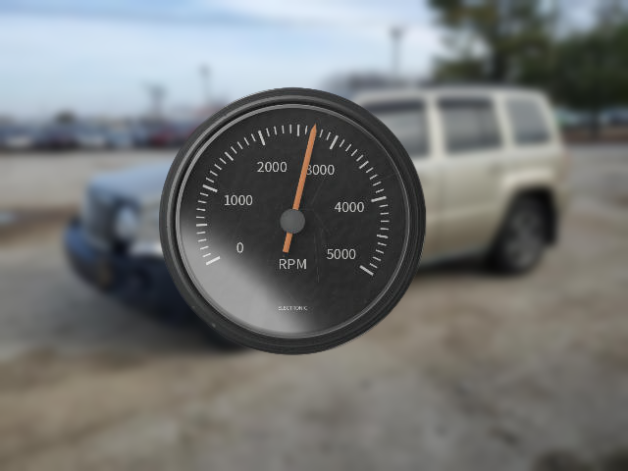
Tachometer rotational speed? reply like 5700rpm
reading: 2700rpm
